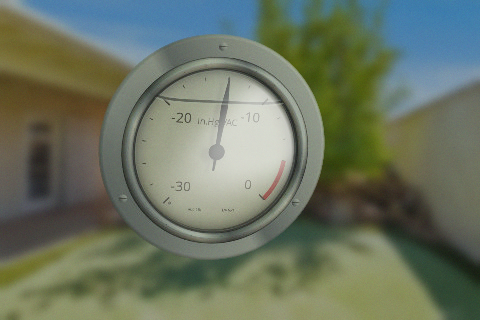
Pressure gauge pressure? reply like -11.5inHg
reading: -14inHg
